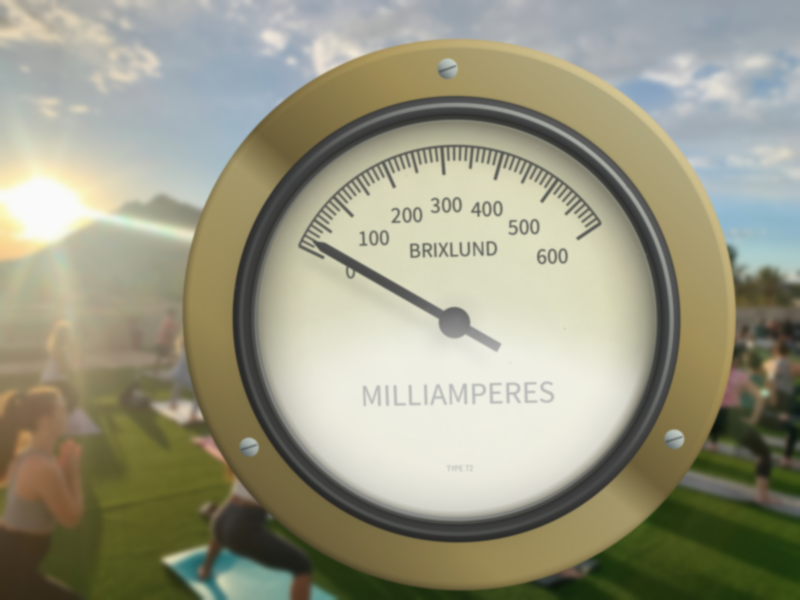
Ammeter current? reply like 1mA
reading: 20mA
